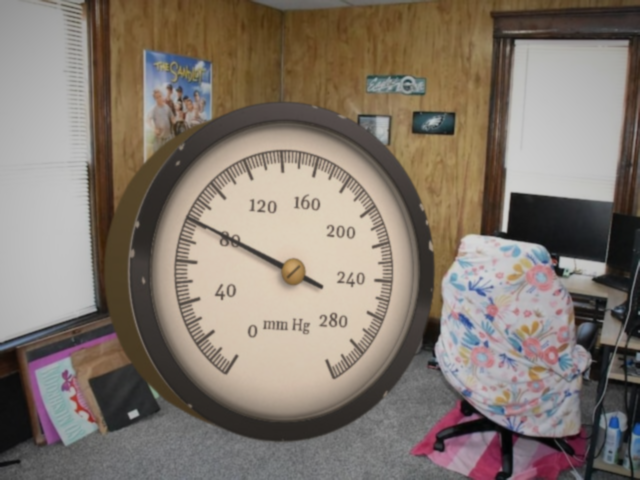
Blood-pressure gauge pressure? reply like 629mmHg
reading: 80mmHg
